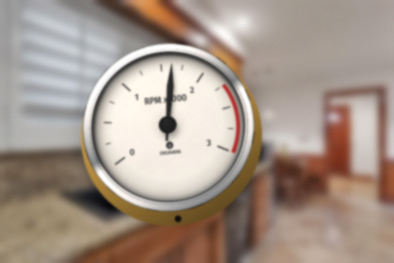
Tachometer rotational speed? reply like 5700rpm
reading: 1625rpm
